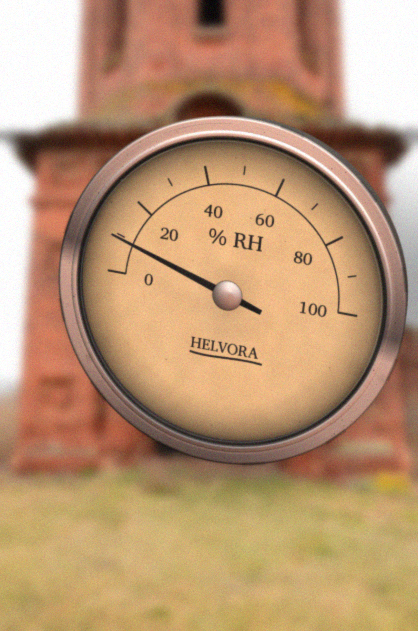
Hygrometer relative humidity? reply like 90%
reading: 10%
